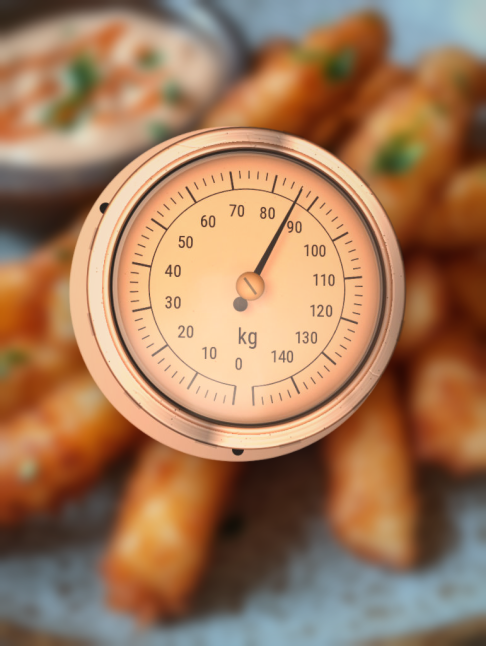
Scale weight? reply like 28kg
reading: 86kg
